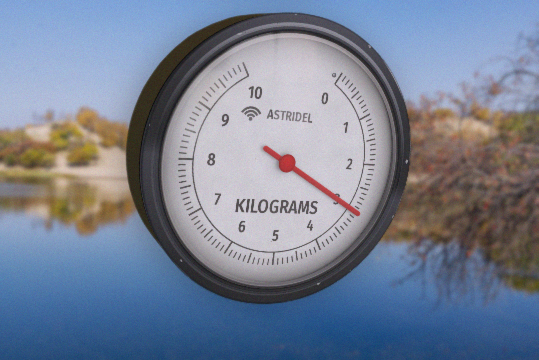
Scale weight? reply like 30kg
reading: 3kg
